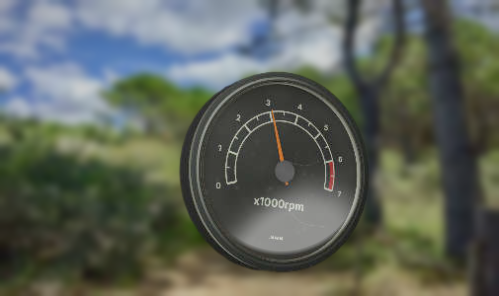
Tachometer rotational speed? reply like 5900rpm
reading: 3000rpm
